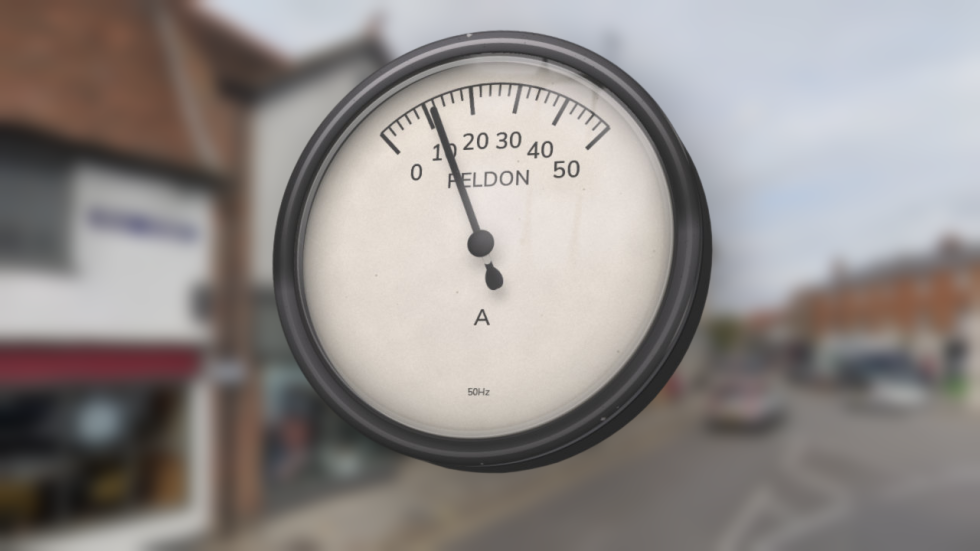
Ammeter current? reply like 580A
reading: 12A
